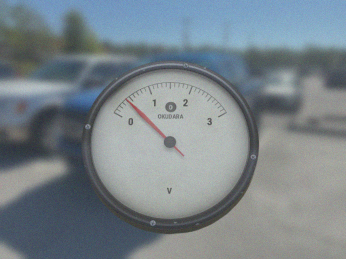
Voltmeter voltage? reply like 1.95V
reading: 0.4V
